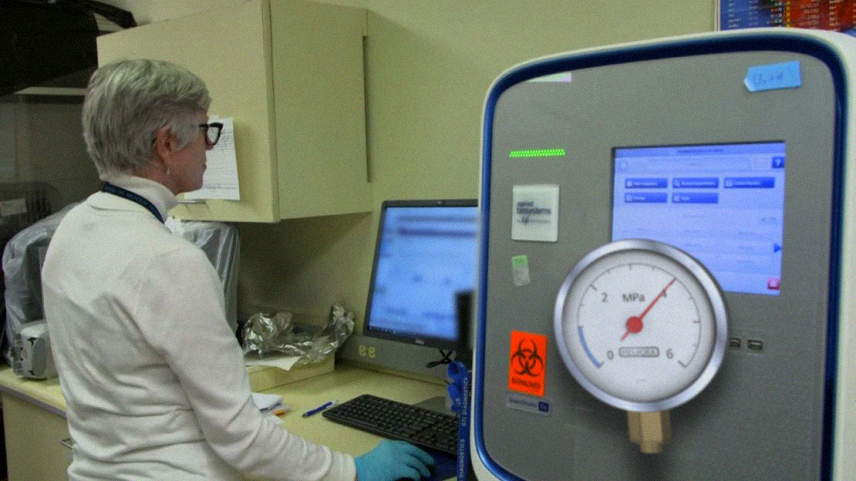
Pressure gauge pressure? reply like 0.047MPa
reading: 4MPa
